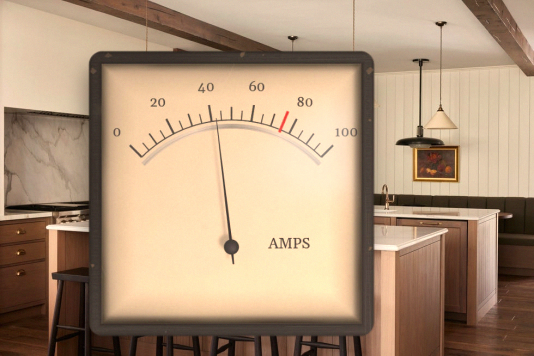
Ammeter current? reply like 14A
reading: 42.5A
